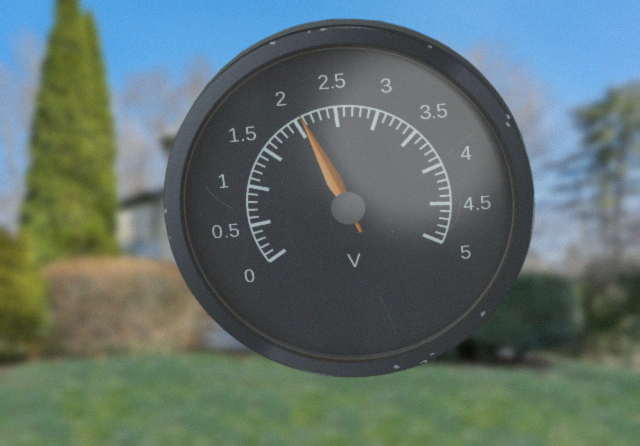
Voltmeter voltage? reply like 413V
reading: 2.1V
